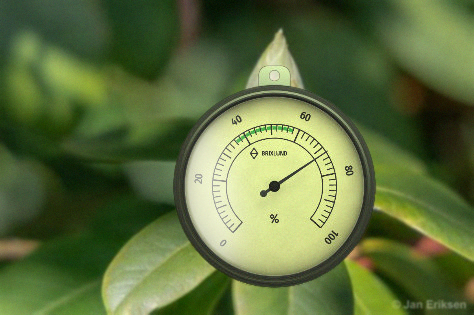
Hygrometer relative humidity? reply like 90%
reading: 72%
